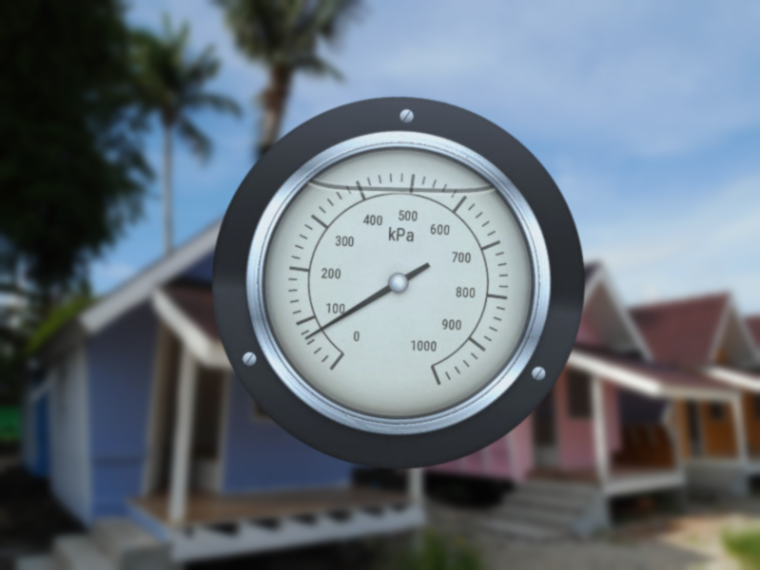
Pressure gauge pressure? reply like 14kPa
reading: 70kPa
